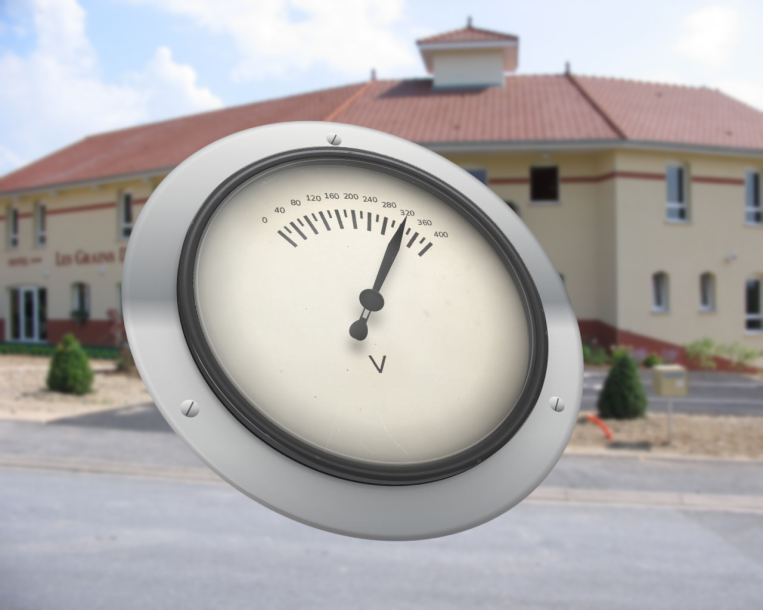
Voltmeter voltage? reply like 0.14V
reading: 320V
